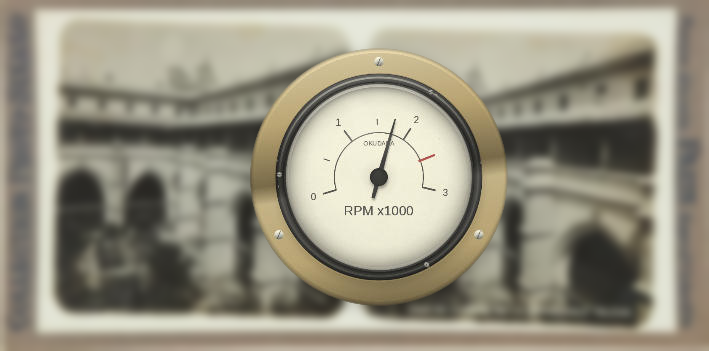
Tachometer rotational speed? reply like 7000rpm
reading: 1750rpm
